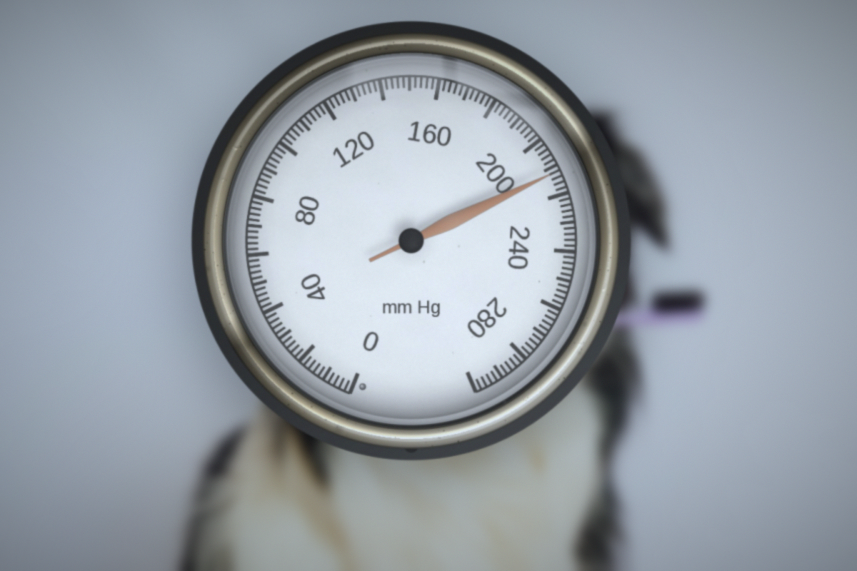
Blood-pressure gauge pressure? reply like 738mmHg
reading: 212mmHg
